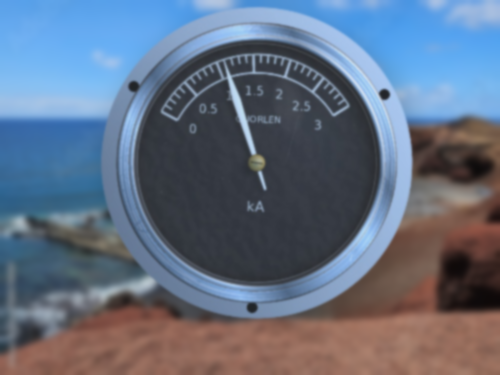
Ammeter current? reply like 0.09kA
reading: 1.1kA
